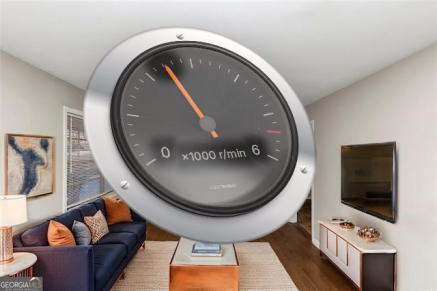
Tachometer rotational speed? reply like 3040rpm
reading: 2400rpm
